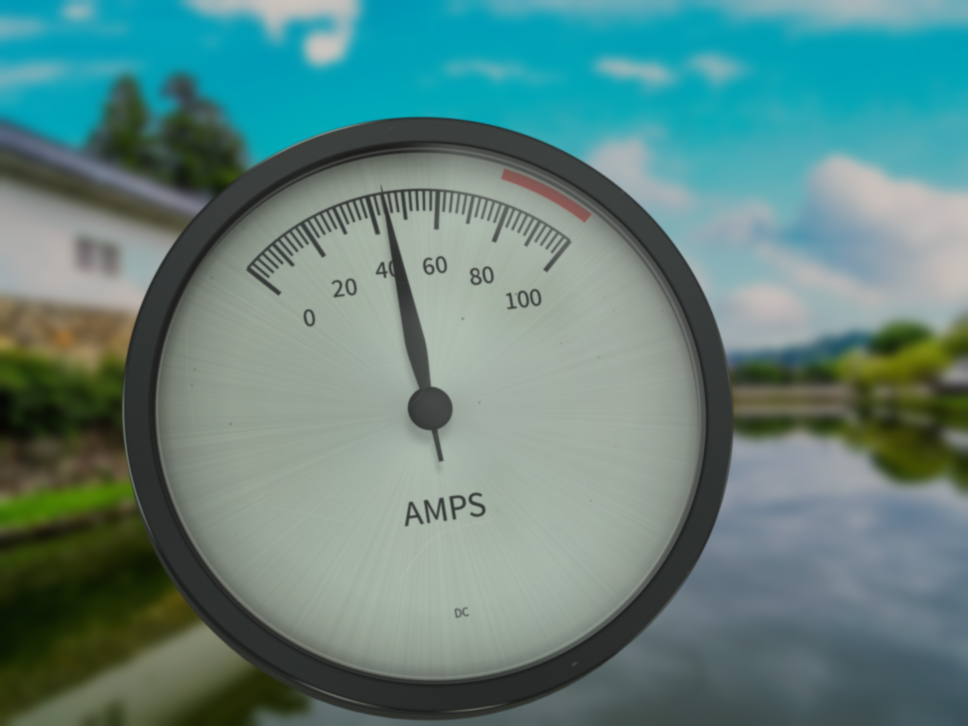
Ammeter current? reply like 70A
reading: 44A
